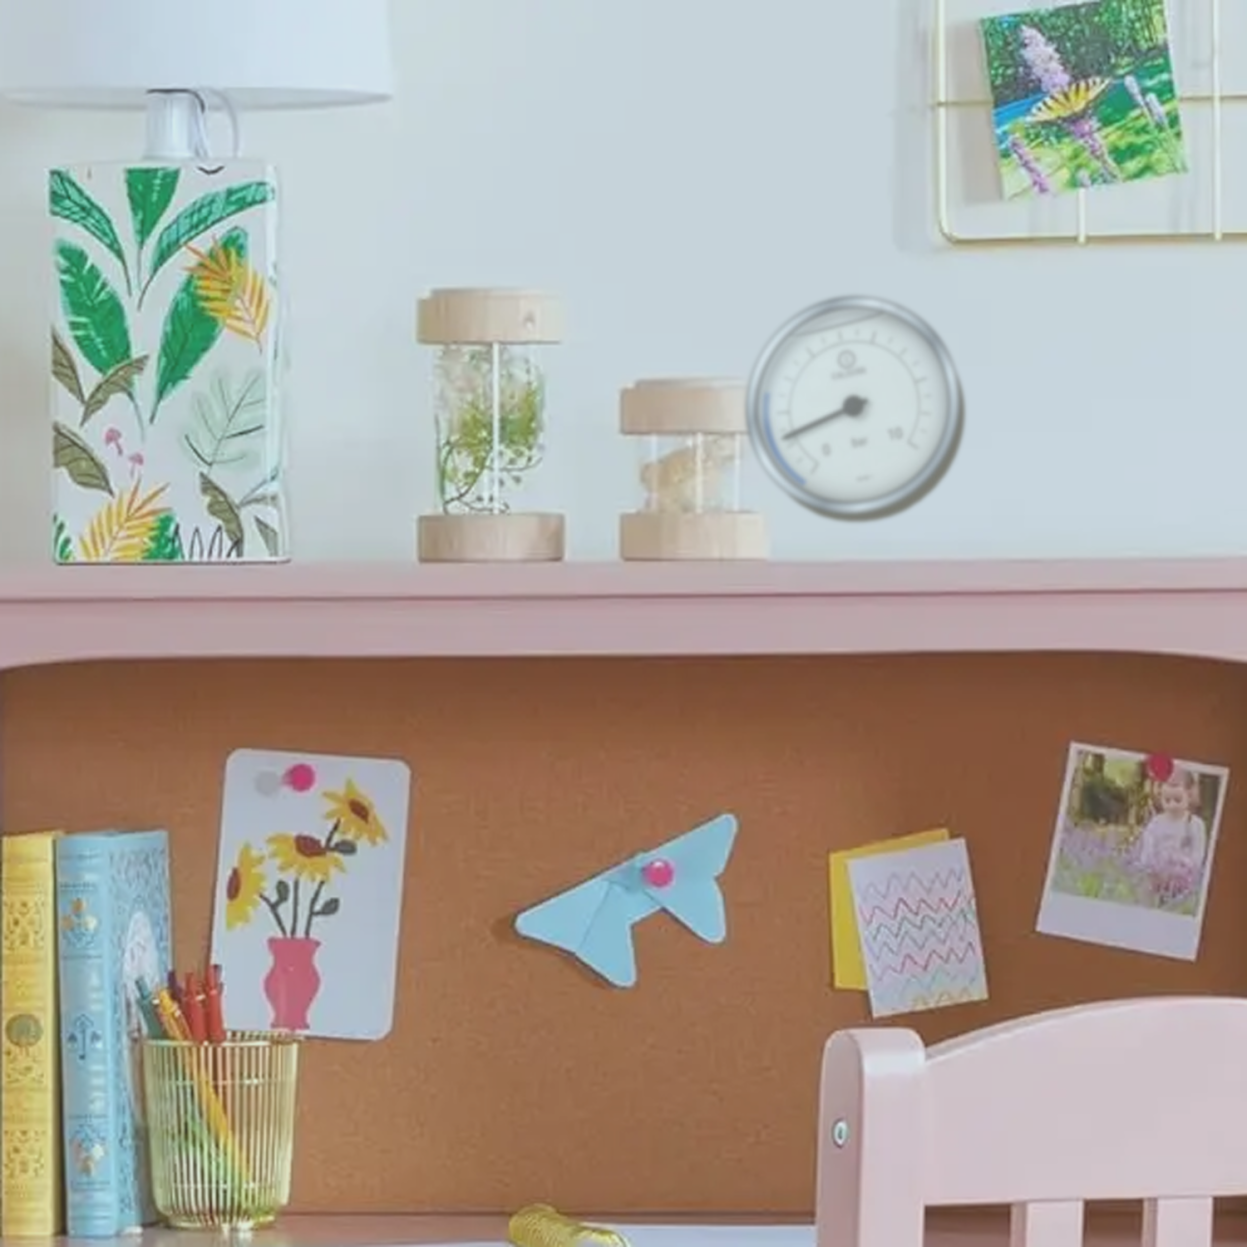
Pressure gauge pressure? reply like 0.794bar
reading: 1.25bar
